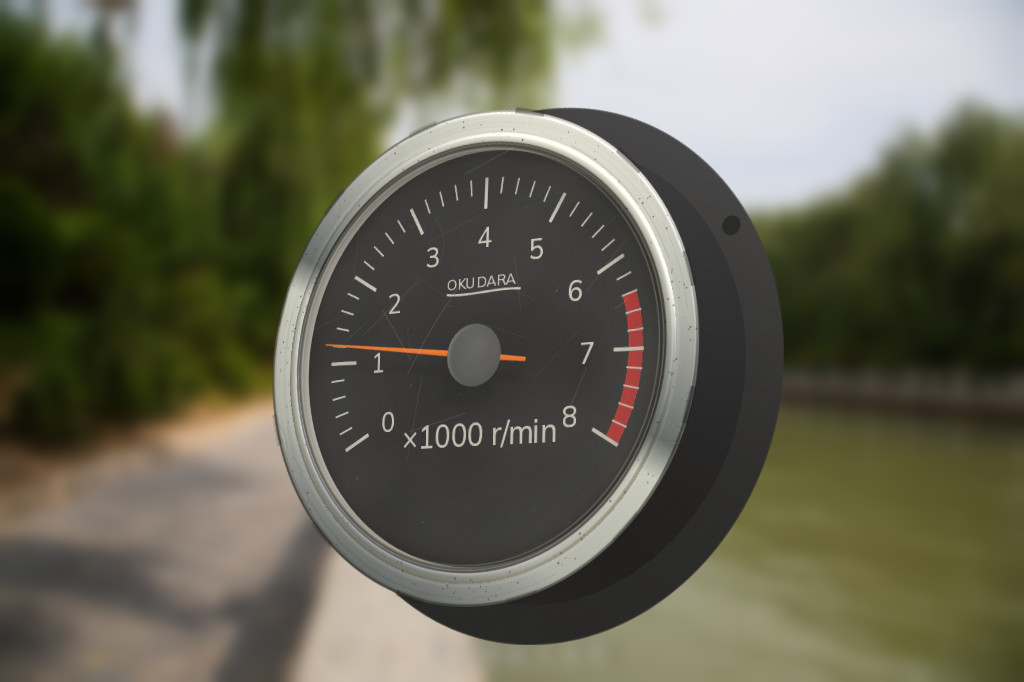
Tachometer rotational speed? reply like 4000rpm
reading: 1200rpm
